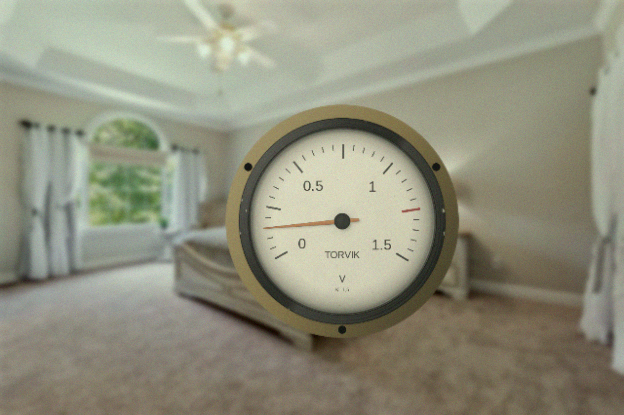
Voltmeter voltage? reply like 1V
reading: 0.15V
